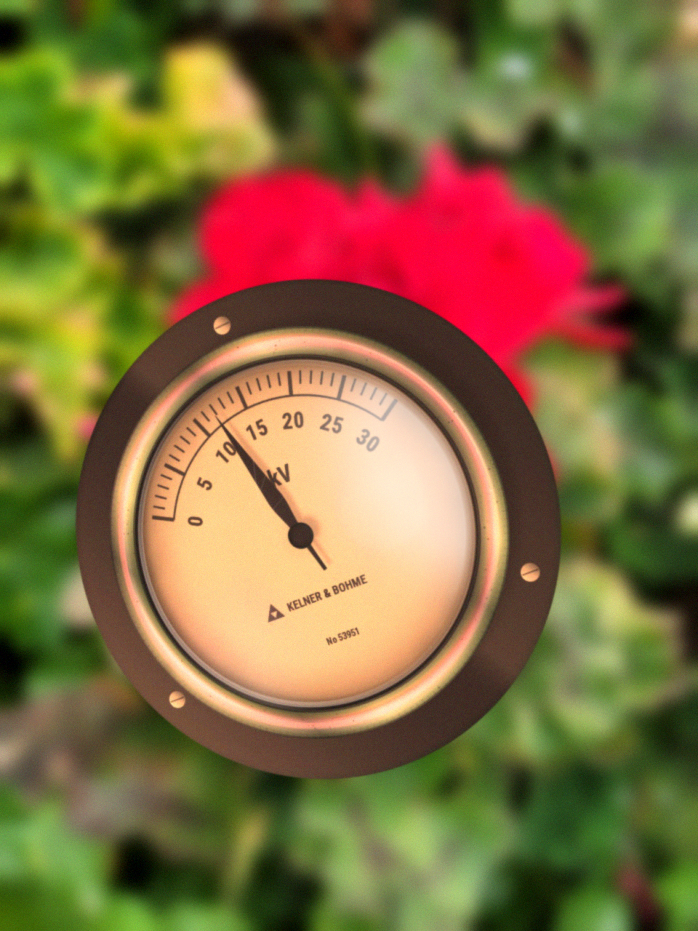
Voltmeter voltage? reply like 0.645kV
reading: 12kV
